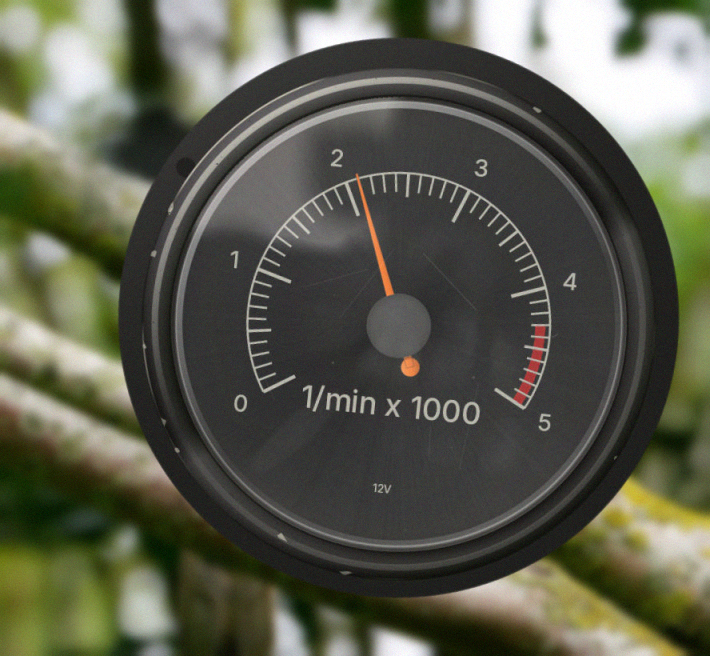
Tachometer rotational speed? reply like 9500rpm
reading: 2100rpm
